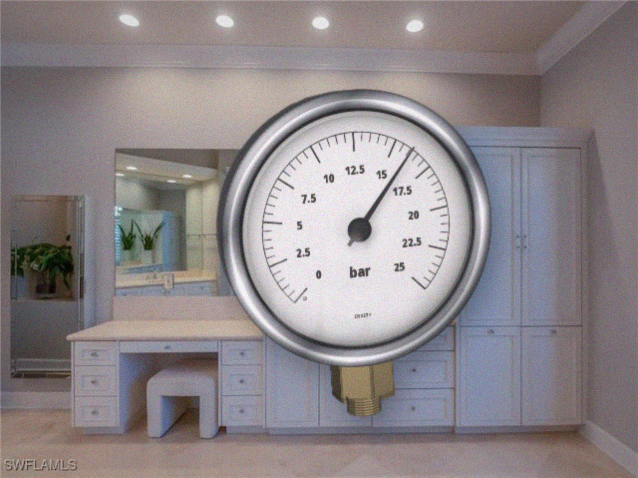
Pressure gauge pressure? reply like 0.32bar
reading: 16bar
